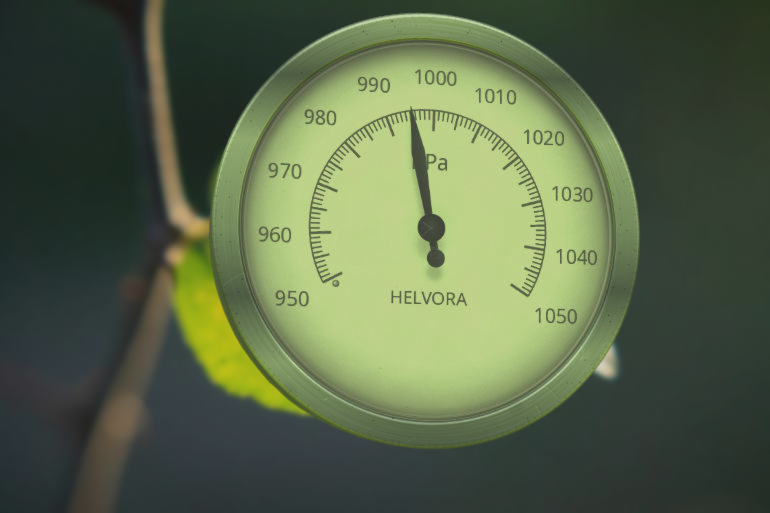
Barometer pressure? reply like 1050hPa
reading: 995hPa
